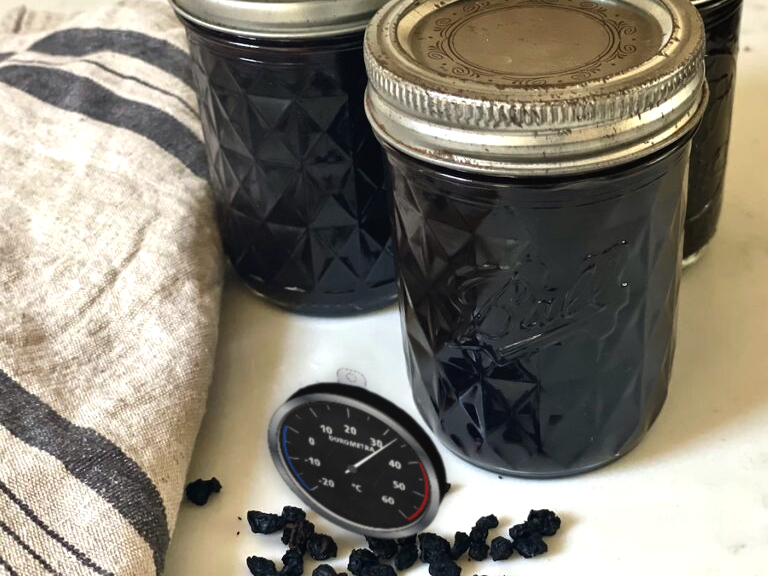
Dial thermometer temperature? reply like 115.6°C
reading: 32.5°C
